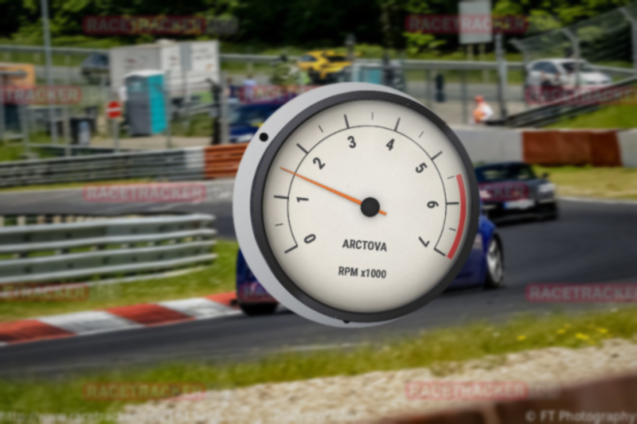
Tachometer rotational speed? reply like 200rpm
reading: 1500rpm
